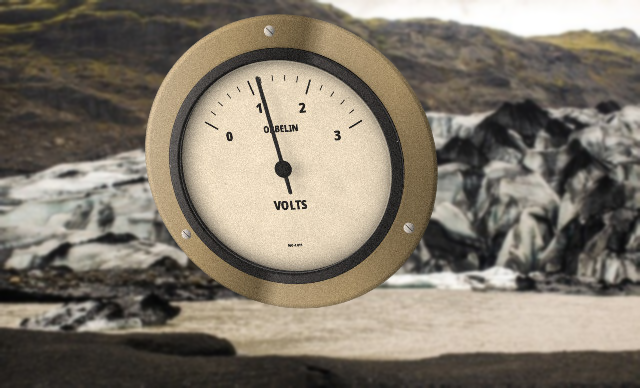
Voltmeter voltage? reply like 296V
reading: 1.2V
